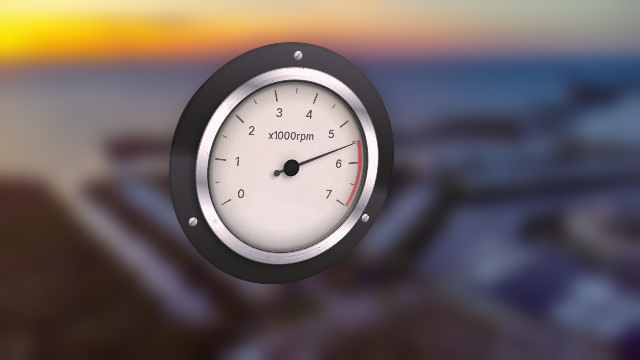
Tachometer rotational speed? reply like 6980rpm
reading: 5500rpm
